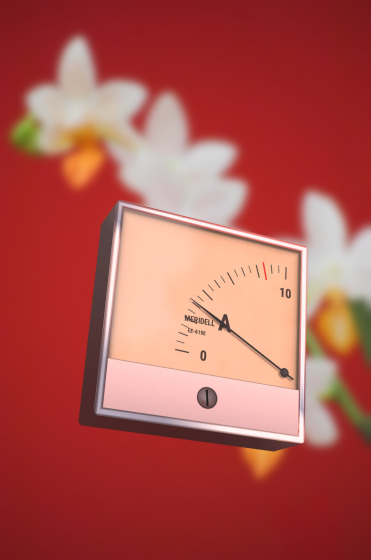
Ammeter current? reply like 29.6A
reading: 3A
